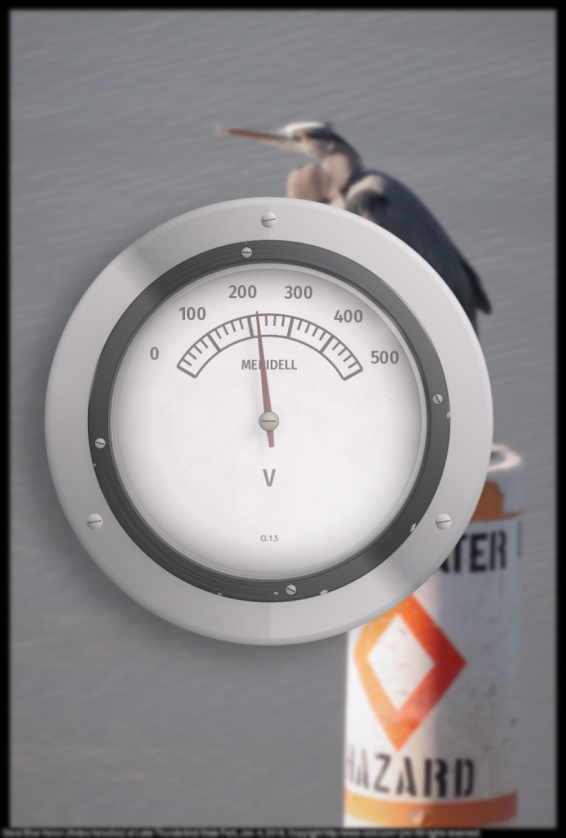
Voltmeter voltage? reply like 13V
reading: 220V
